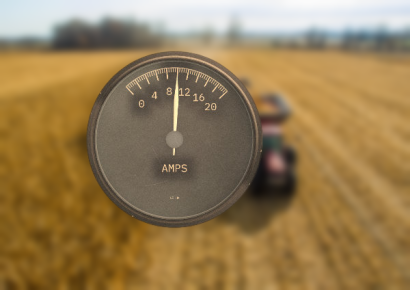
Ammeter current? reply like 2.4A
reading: 10A
